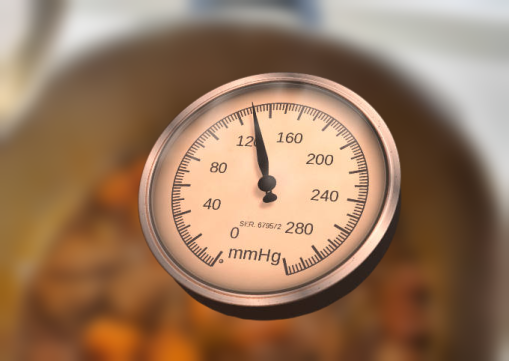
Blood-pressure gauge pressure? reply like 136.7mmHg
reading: 130mmHg
